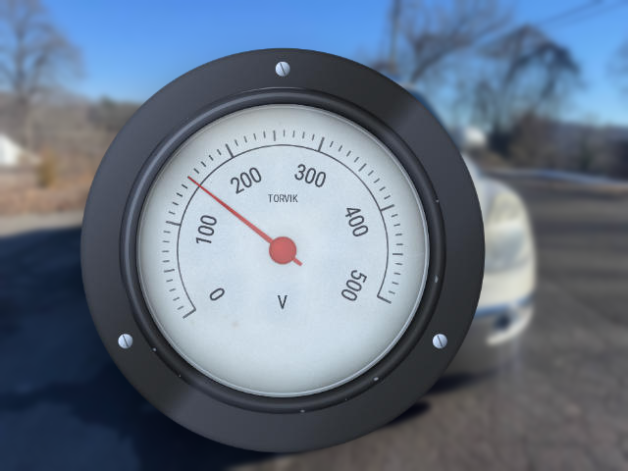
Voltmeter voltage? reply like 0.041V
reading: 150V
